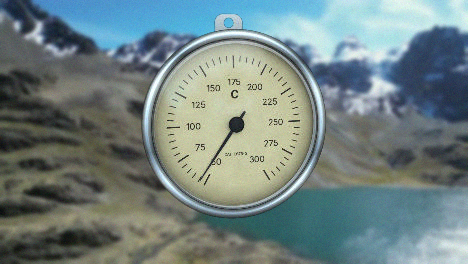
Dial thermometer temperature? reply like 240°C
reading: 55°C
